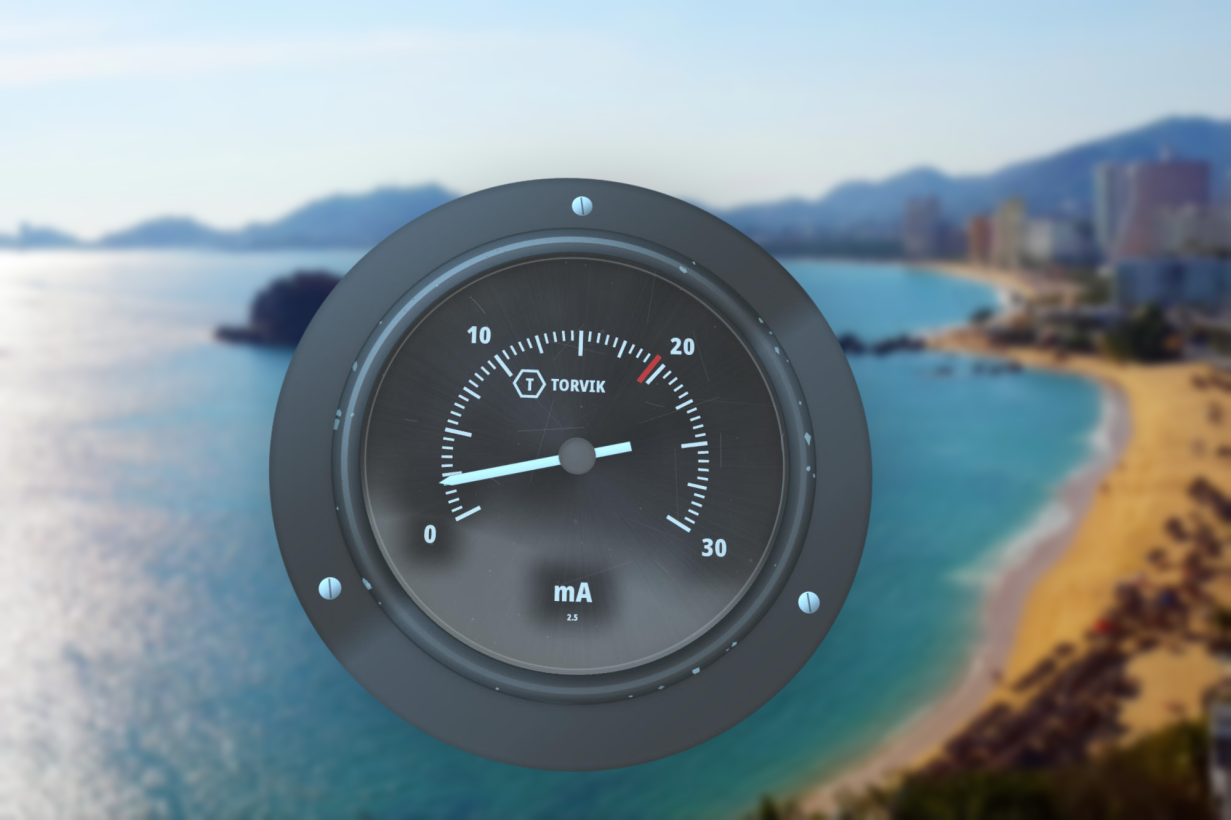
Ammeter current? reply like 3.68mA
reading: 2mA
